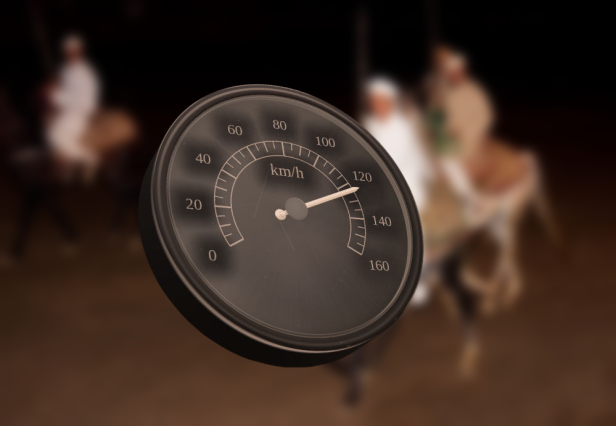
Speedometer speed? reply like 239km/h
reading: 125km/h
